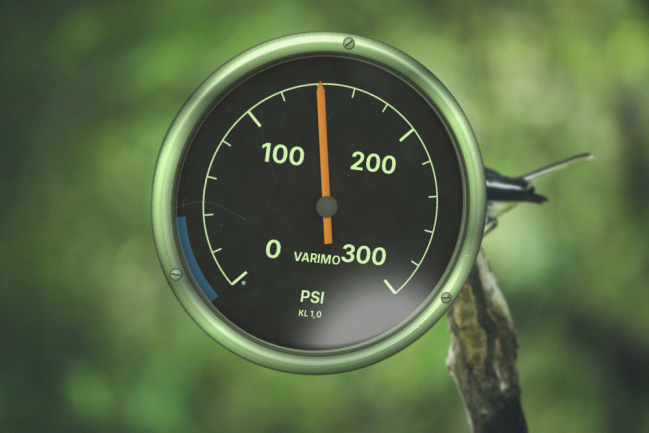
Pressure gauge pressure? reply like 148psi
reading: 140psi
